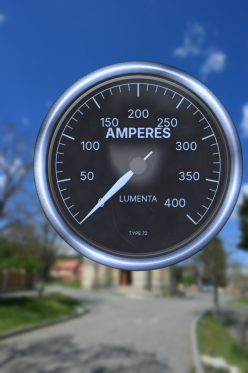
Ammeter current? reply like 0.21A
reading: 0A
